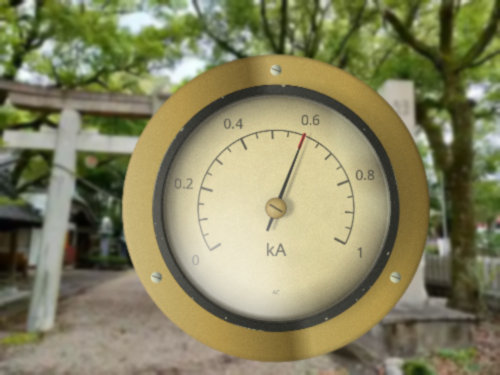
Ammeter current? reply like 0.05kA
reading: 0.6kA
